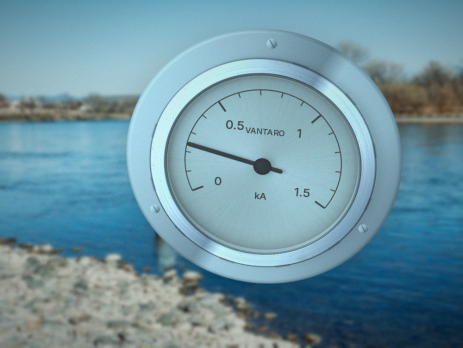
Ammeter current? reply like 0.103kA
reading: 0.25kA
